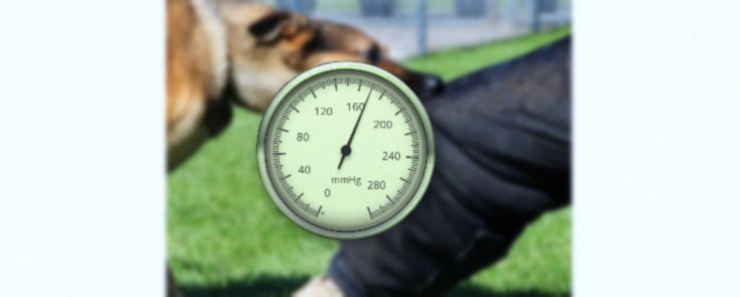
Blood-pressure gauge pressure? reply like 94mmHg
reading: 170mmHg
